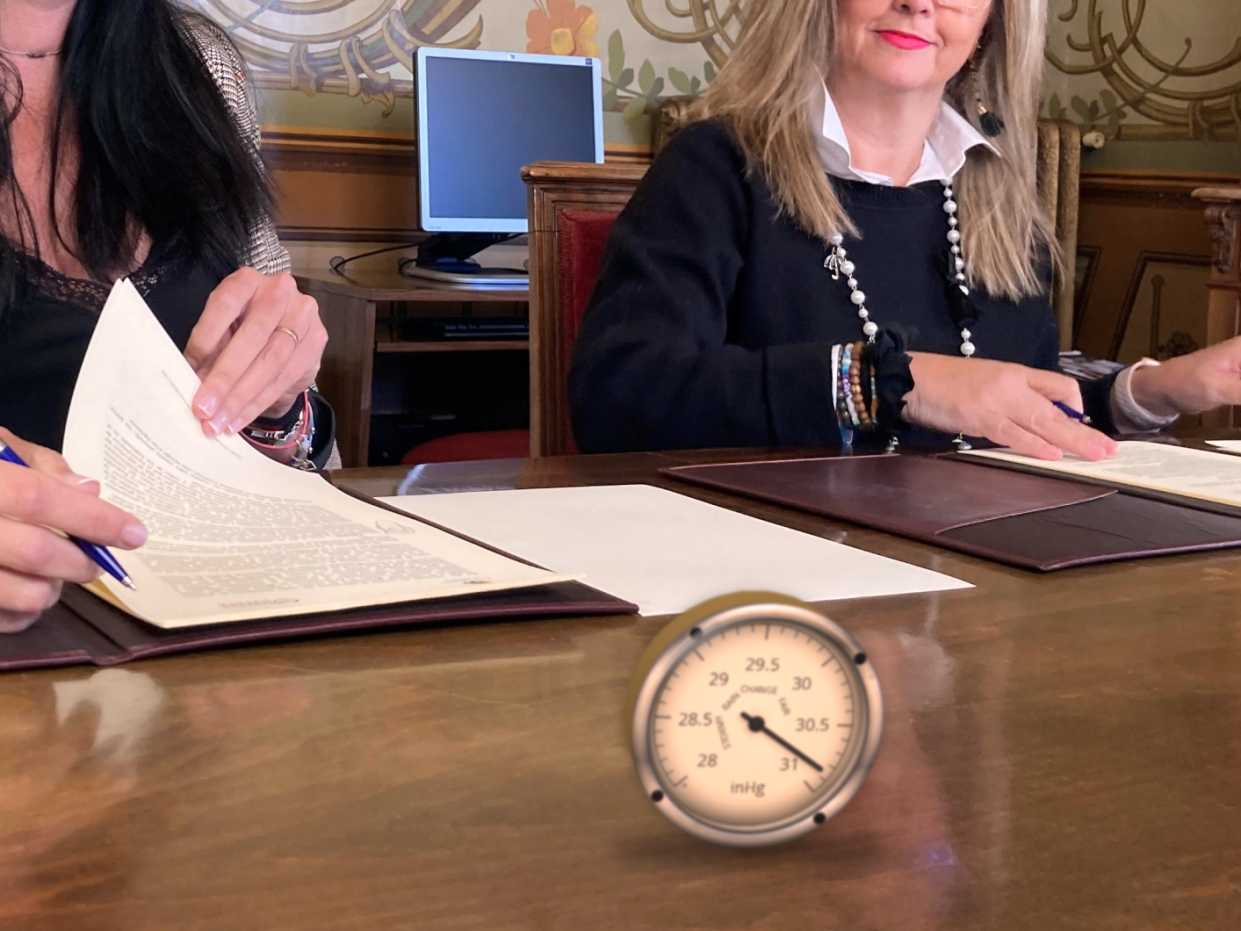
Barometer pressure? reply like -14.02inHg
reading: 30.85inHg
